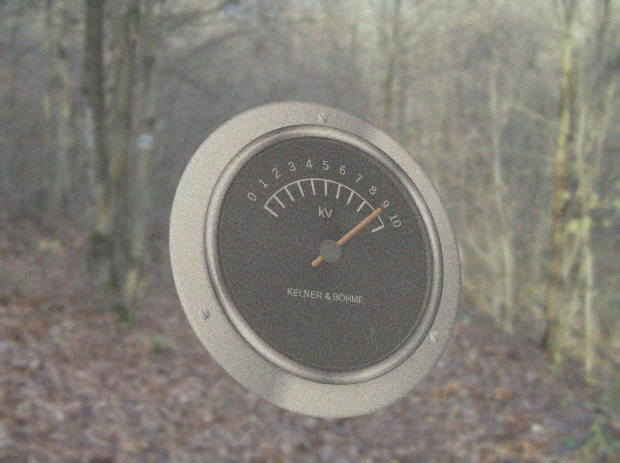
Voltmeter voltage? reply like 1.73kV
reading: 9kV
